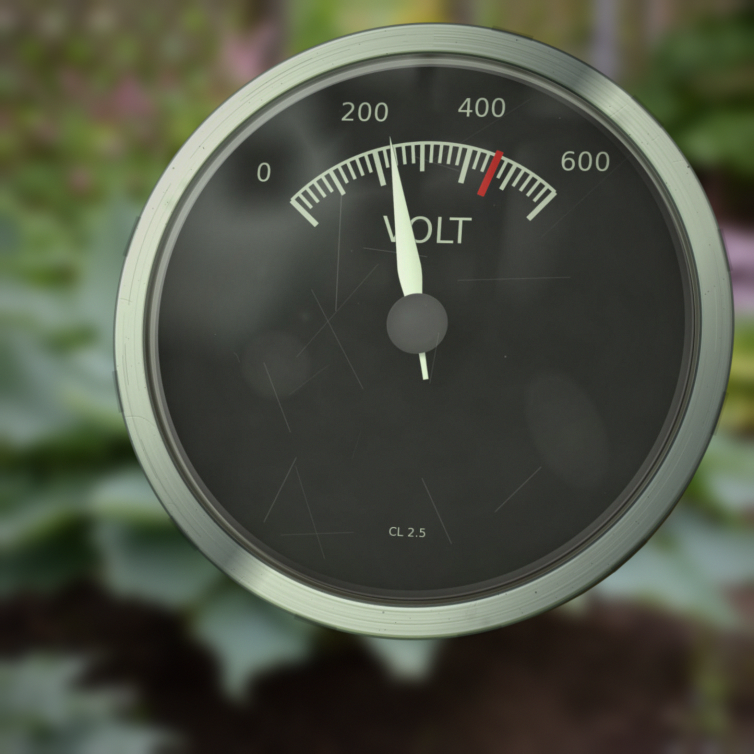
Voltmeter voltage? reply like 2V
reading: 240V
